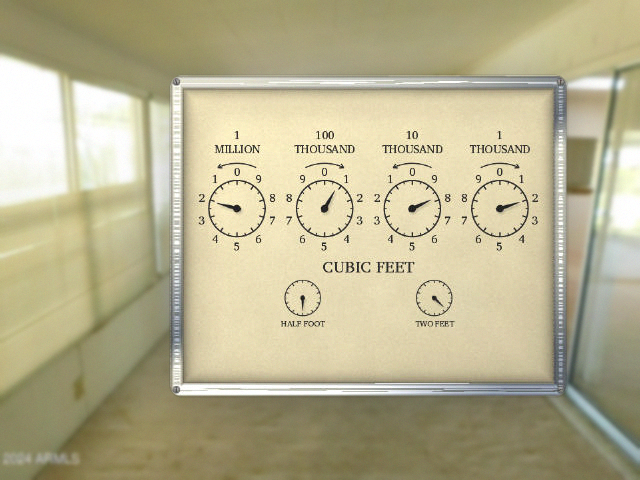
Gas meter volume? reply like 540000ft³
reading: 208200ft³
